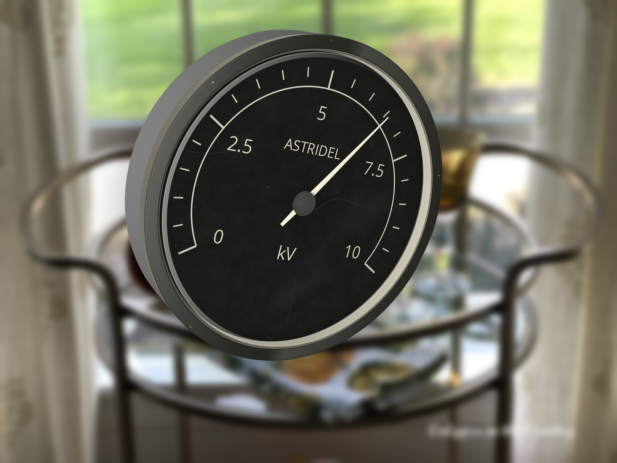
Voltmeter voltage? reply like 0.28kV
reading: 6.5kV
